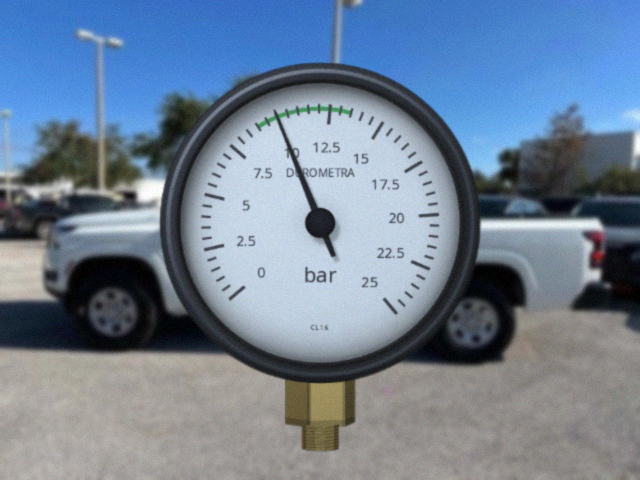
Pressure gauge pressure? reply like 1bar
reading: 10bar
